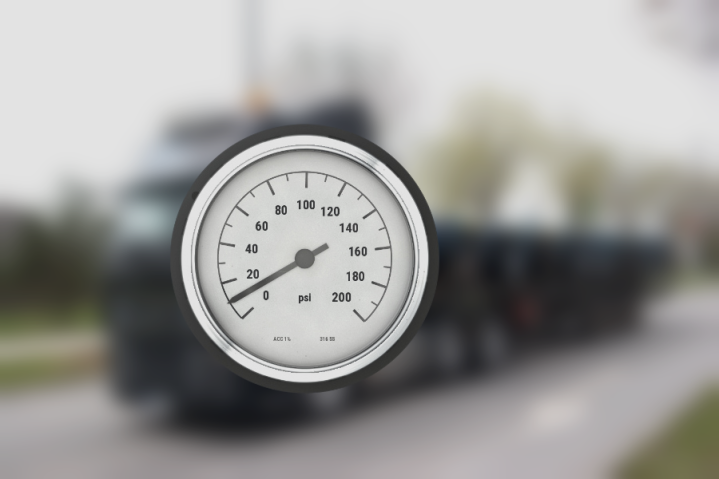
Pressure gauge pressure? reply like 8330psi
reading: 10psi
